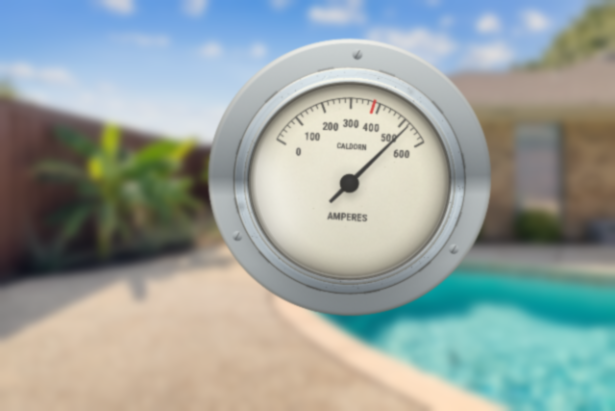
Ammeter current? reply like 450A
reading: 520A
